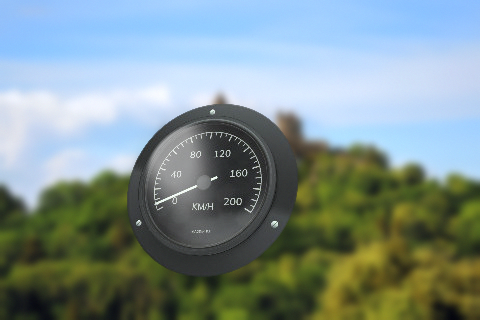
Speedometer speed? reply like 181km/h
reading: 5km/h
